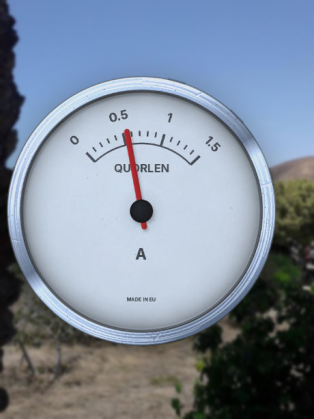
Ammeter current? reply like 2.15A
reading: 0.55A
